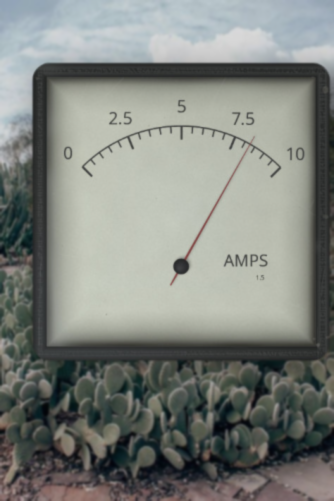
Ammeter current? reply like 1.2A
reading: 8.25A
